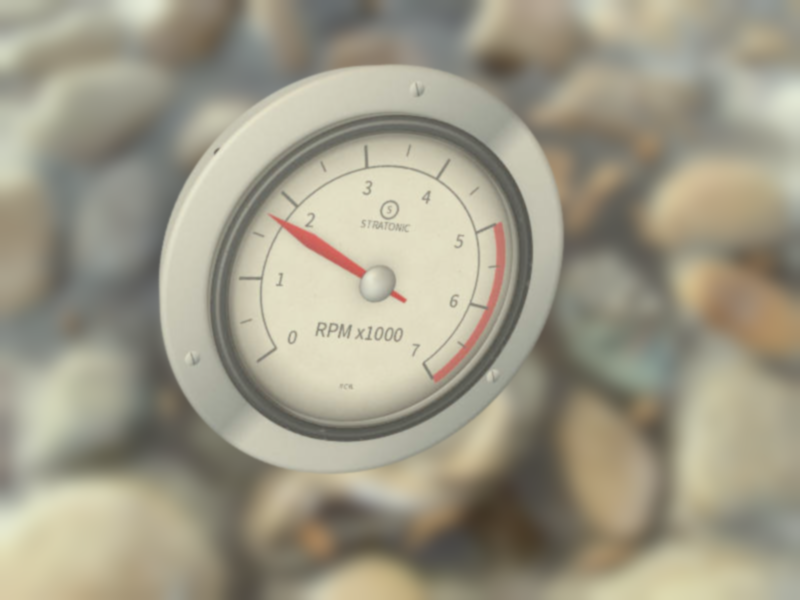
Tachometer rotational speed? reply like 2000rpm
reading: 1750rpm
